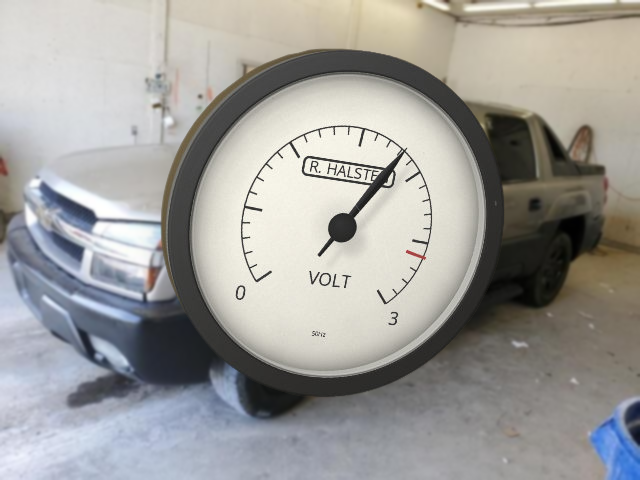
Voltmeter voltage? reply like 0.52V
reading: 1.8V
